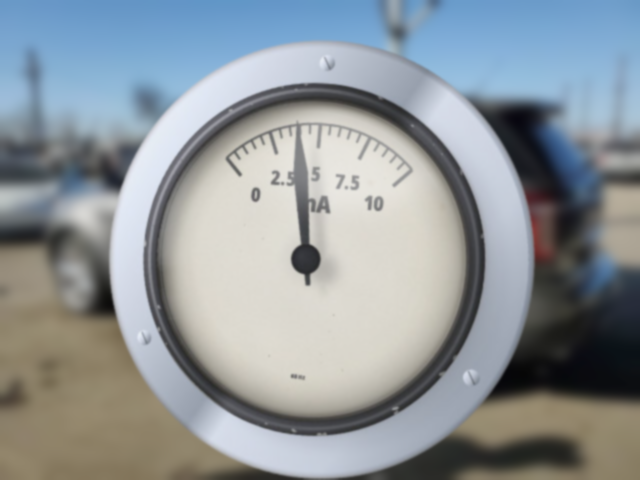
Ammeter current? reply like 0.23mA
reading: 4mA
